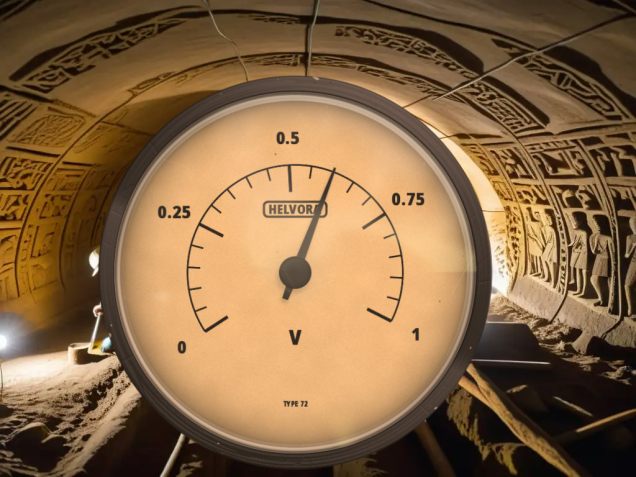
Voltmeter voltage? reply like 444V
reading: 0.6V
